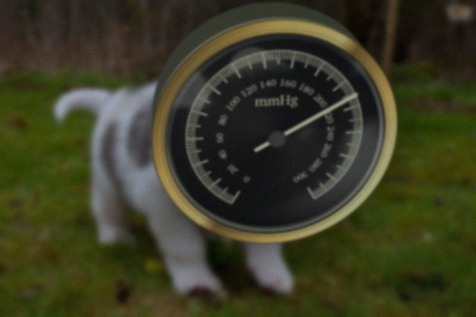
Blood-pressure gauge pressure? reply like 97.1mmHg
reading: 210mmHg
